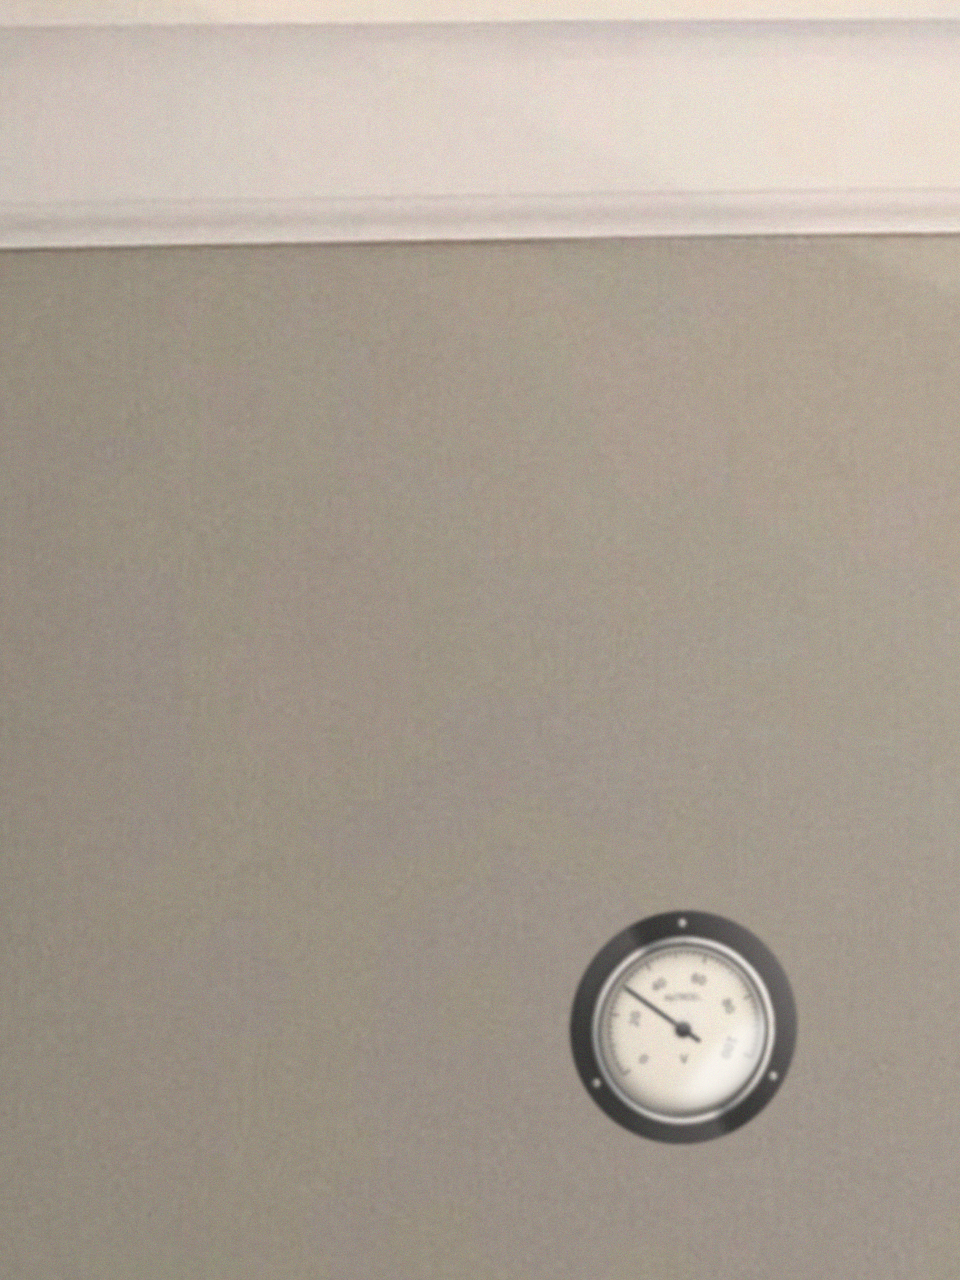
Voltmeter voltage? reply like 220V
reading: 30V
